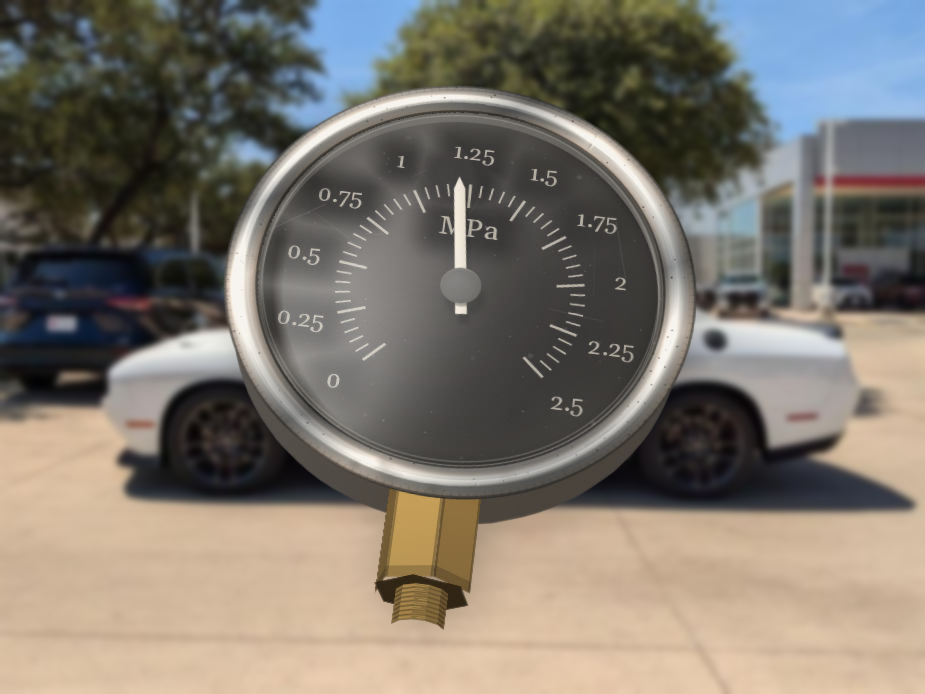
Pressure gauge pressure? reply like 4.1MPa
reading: 1.2MPa
